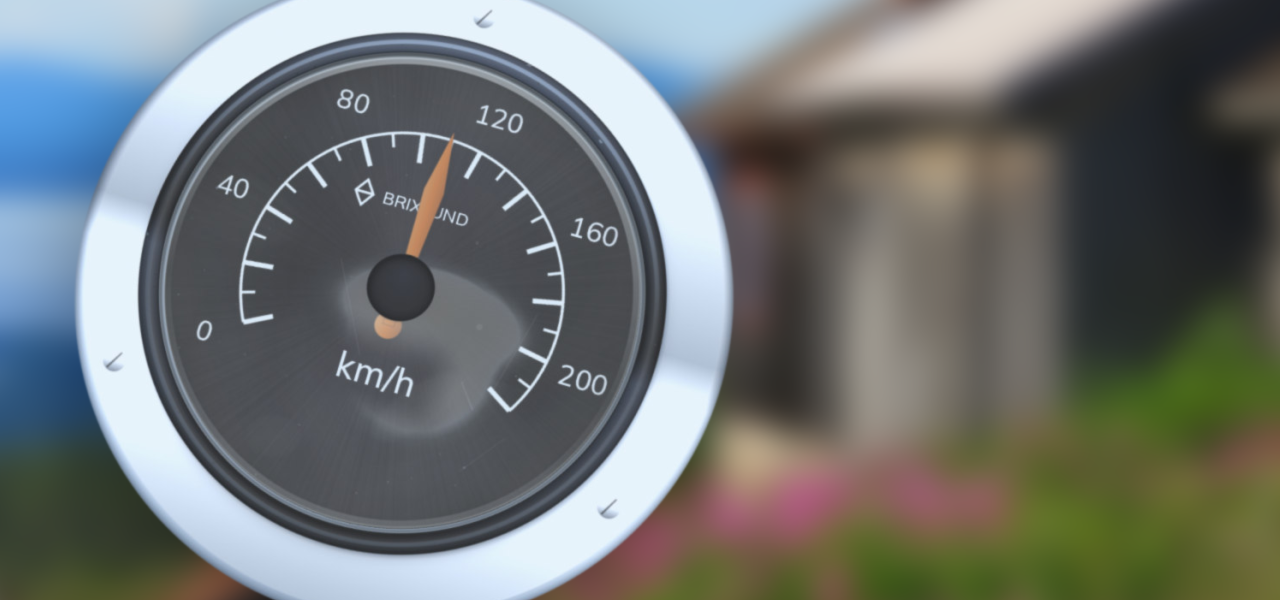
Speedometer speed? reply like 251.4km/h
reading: 110km/h
